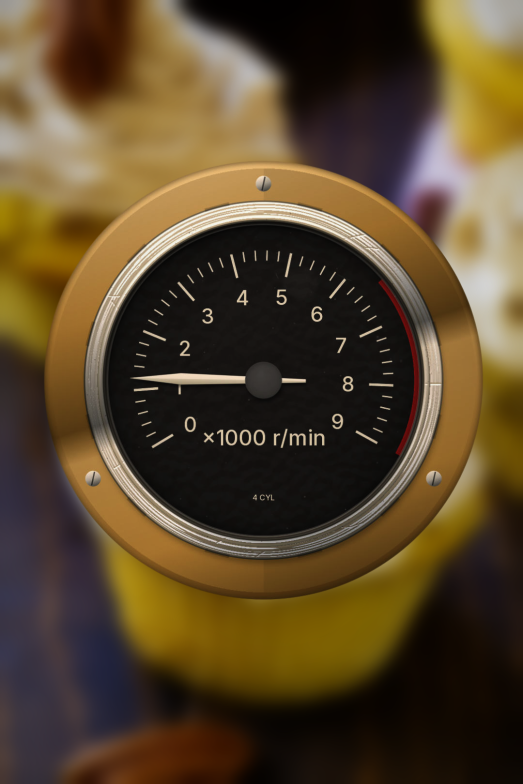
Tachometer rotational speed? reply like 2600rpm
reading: 1200rpm
